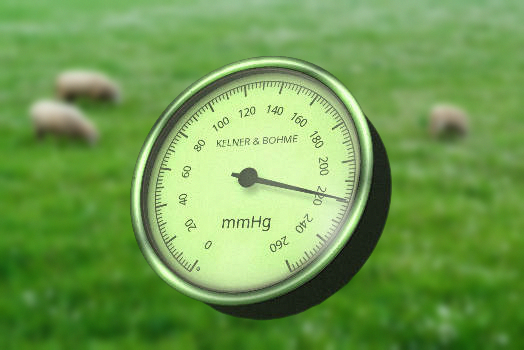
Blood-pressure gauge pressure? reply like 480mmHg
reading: 220mmHg
